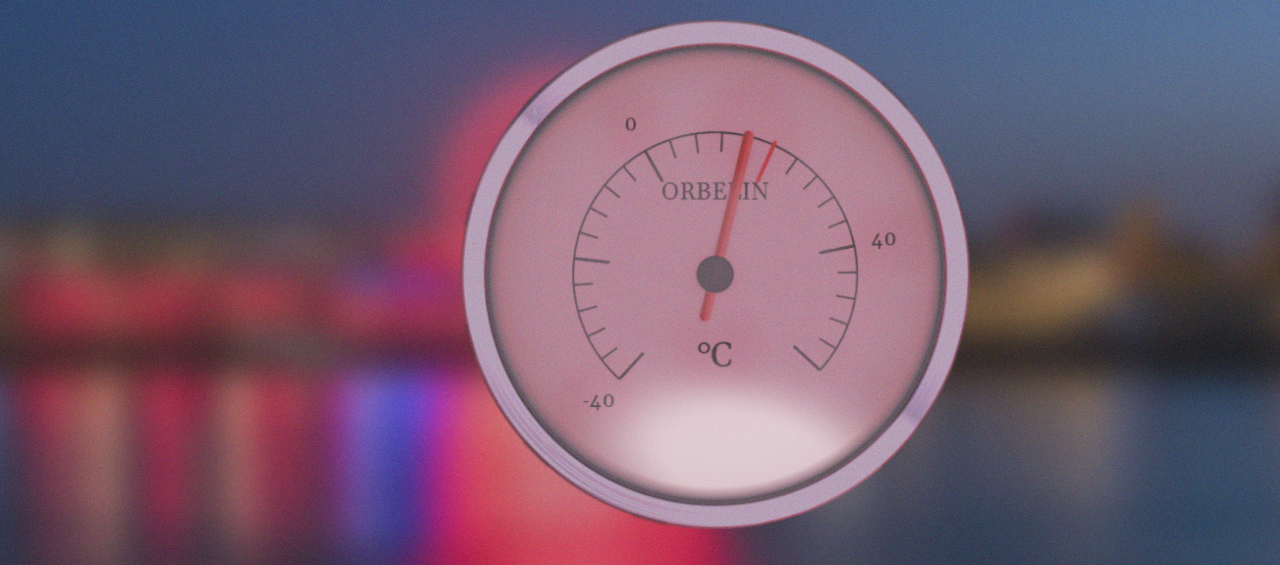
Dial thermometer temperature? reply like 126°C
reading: 16°C
